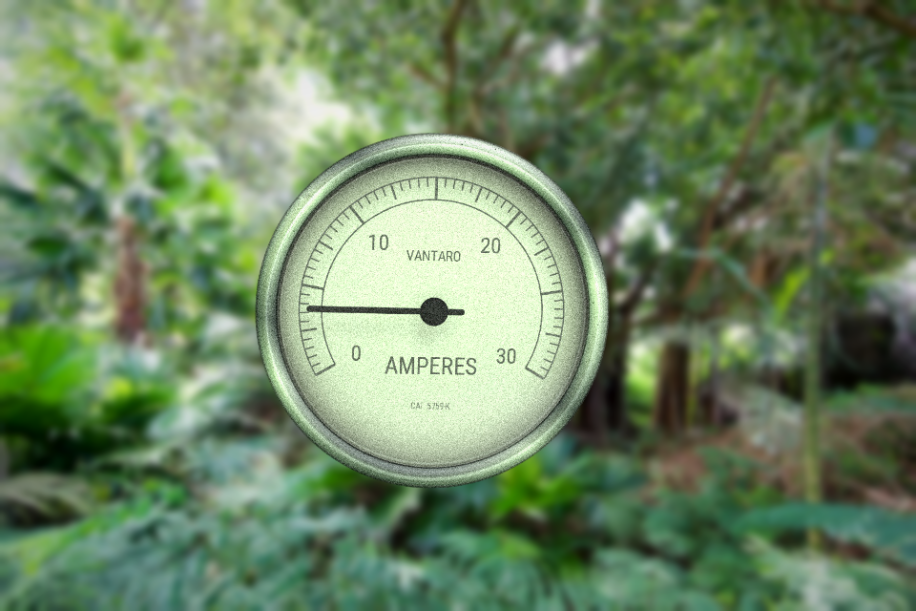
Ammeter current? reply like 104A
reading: 3.75A
